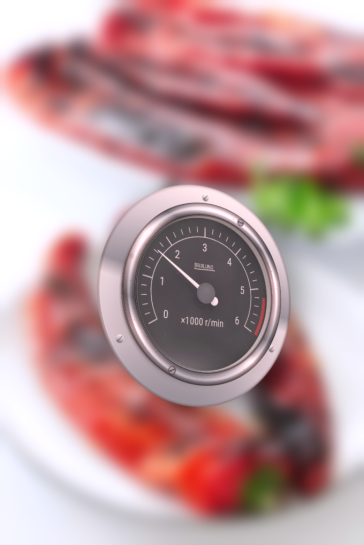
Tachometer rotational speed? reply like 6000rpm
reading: 1600rpm
